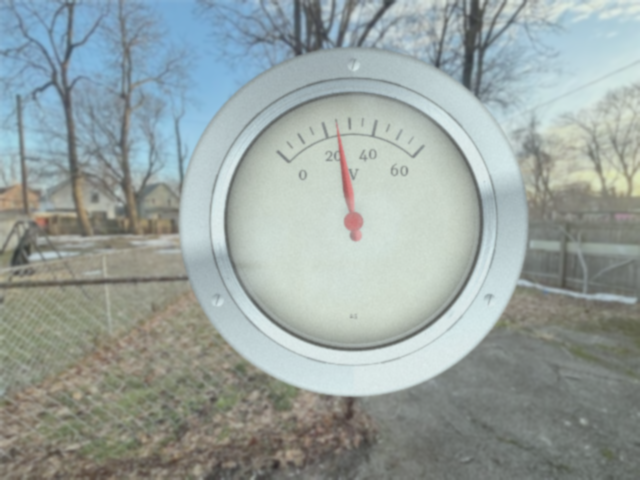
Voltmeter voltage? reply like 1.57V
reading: 25V
